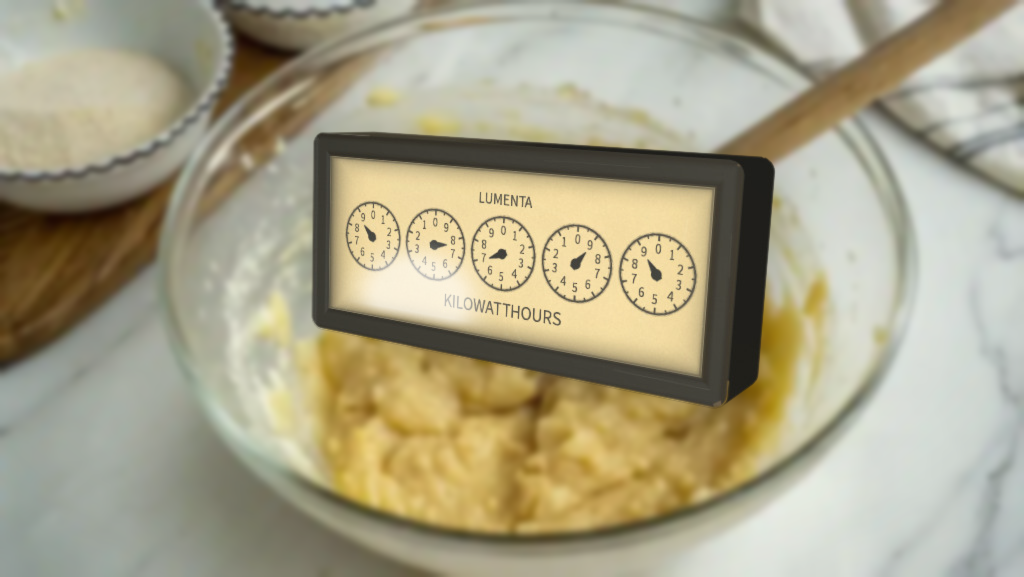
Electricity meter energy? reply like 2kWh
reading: 87689kWh
